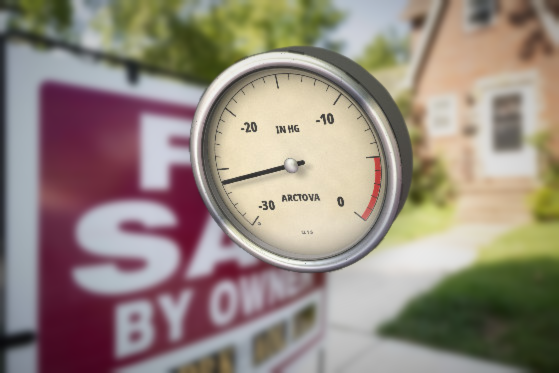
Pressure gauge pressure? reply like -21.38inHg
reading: -26inHg
